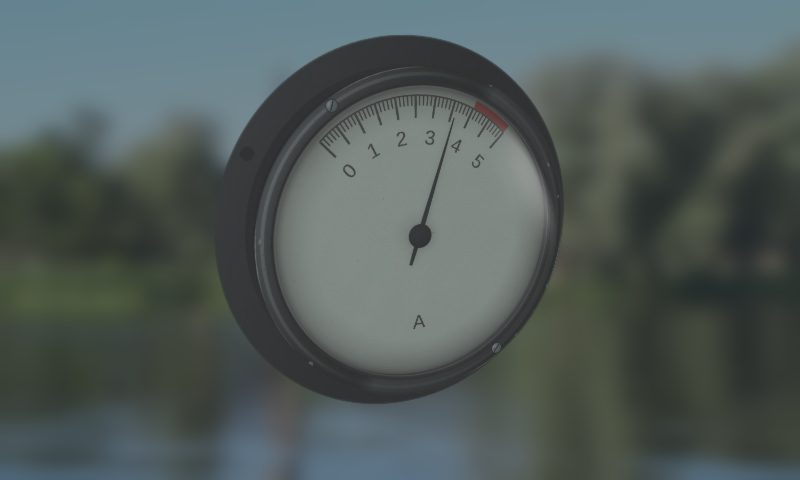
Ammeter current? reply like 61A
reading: 3.5A
